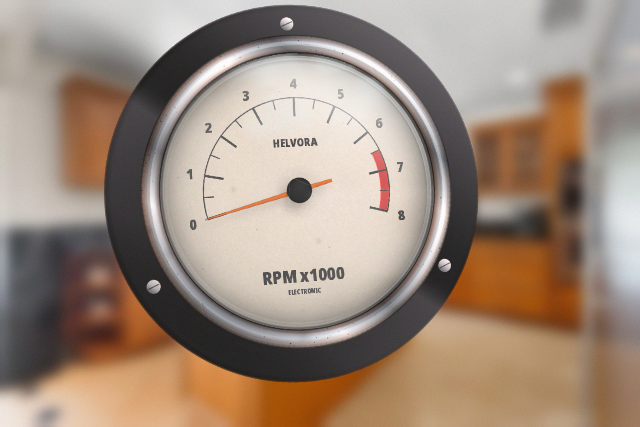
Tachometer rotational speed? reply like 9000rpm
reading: 0rpm
